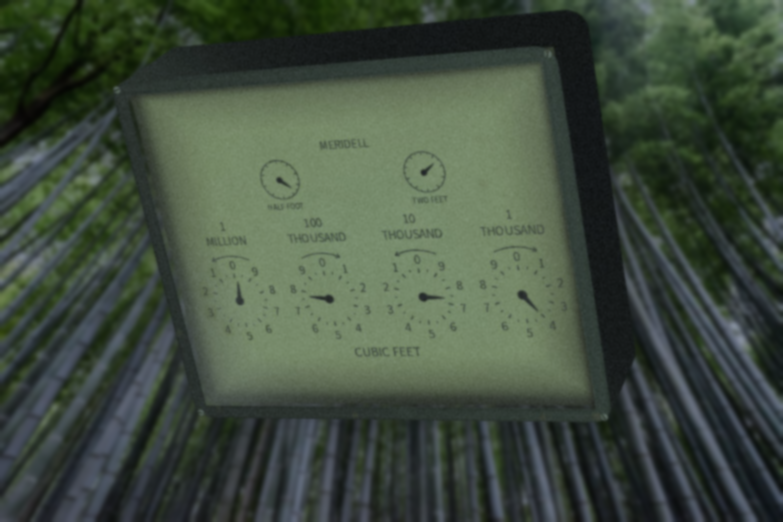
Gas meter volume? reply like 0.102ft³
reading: 977400ft³
